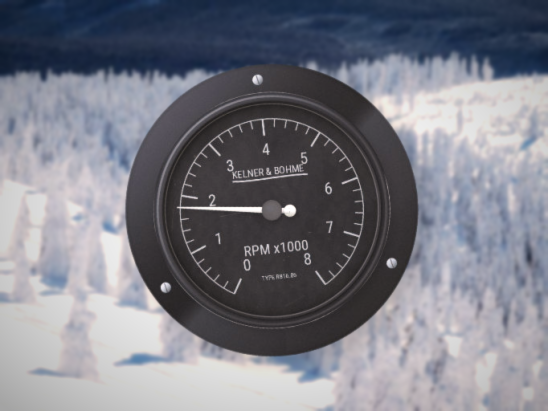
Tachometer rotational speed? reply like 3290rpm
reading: 1800rpm
